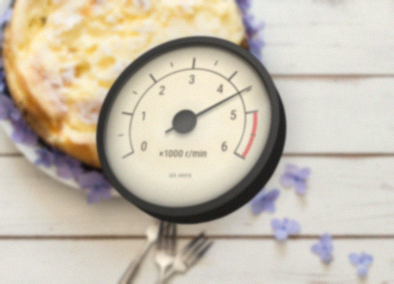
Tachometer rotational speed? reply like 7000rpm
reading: 4500rpm
